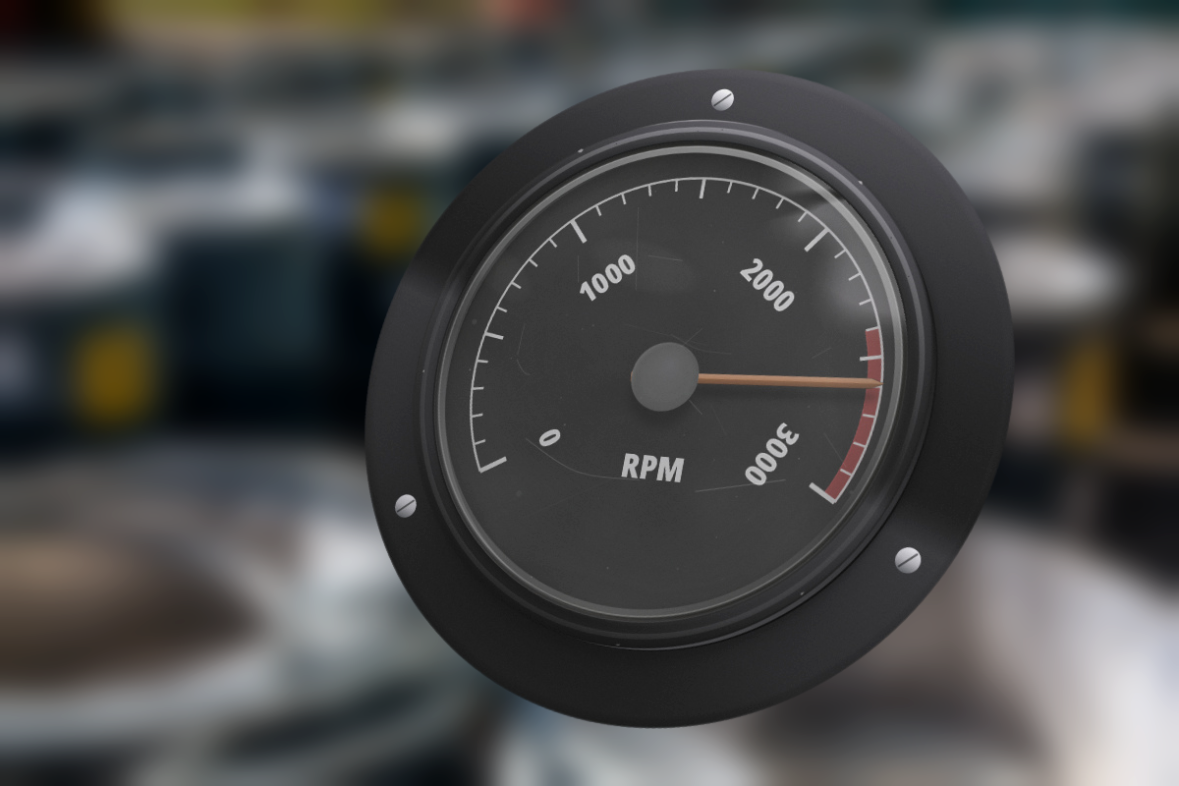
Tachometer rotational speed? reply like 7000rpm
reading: 2600rpm
